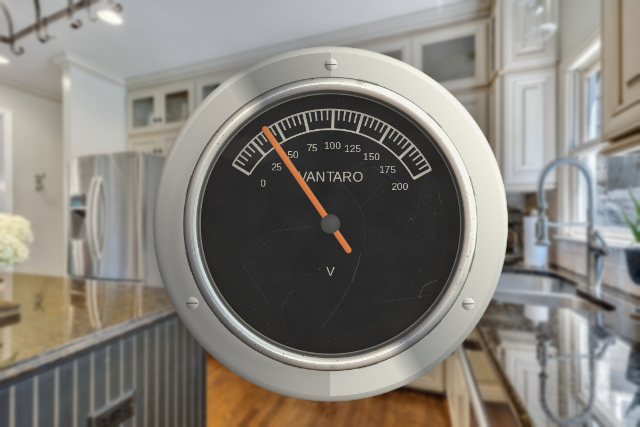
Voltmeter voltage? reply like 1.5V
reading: 40V
